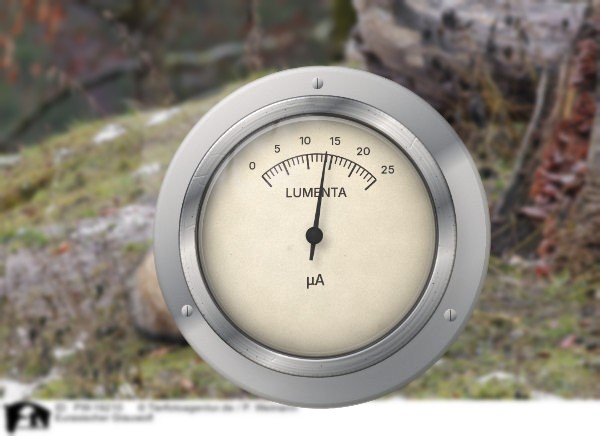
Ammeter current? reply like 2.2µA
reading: 14µA
